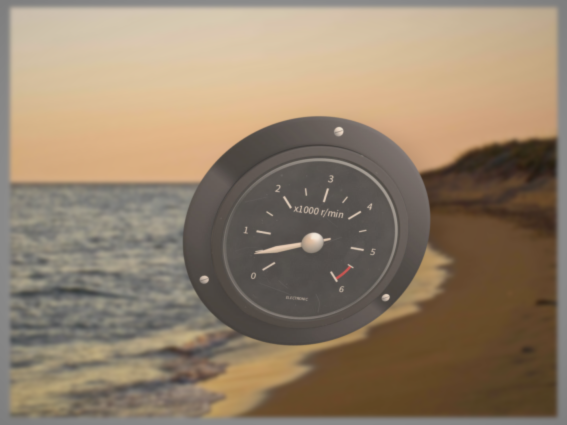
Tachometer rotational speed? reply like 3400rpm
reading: 500rpm
